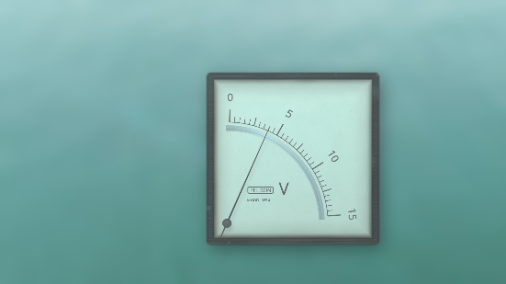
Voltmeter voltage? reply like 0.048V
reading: 4V
